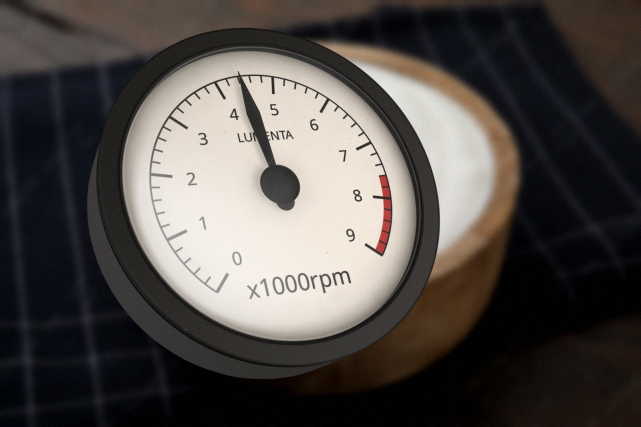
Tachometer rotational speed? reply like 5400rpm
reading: 4400rpm
